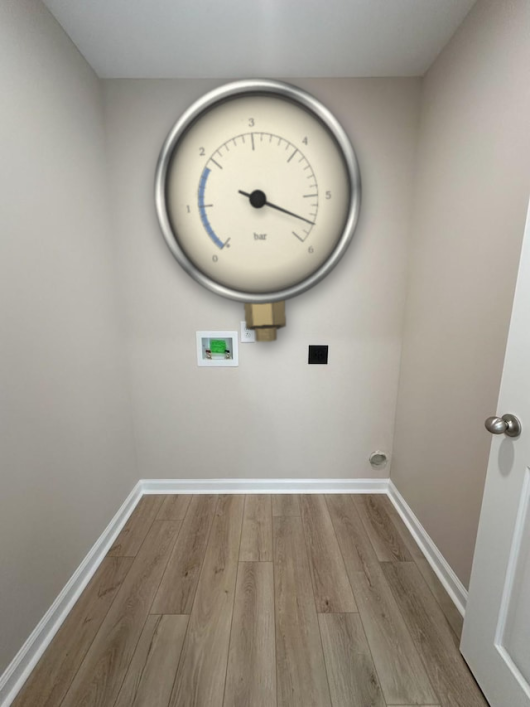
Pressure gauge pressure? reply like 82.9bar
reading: 5.6bar
